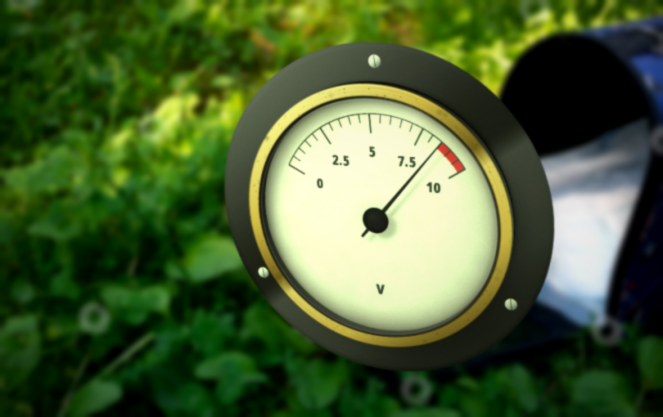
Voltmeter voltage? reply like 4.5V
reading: 8.5V
